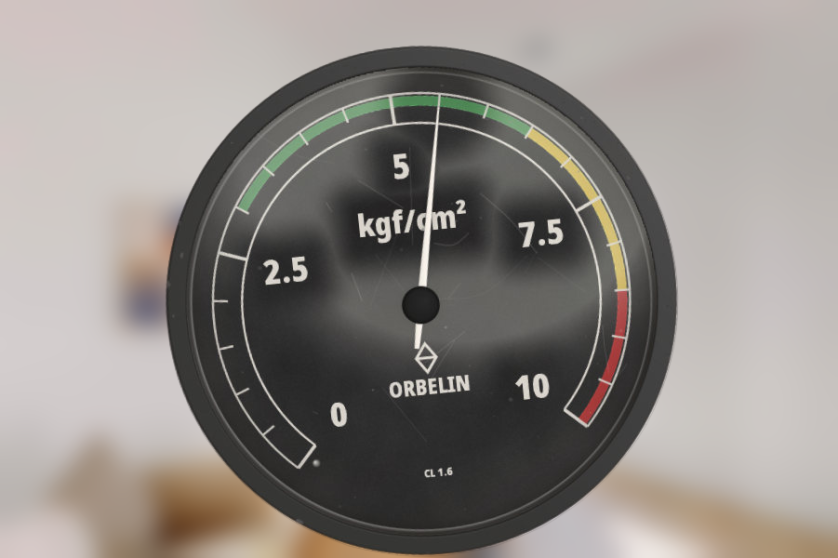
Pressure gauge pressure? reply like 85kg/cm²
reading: 5.5kg/cm²
